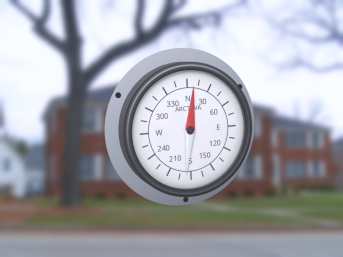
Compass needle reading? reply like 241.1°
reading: 7.5°
